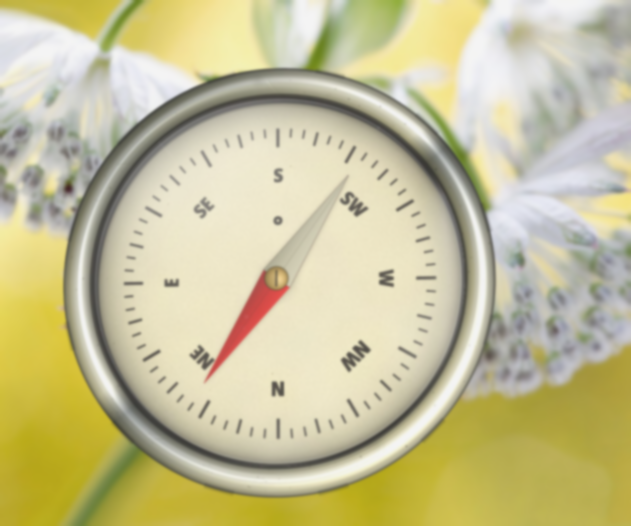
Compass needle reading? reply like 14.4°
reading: 35°
